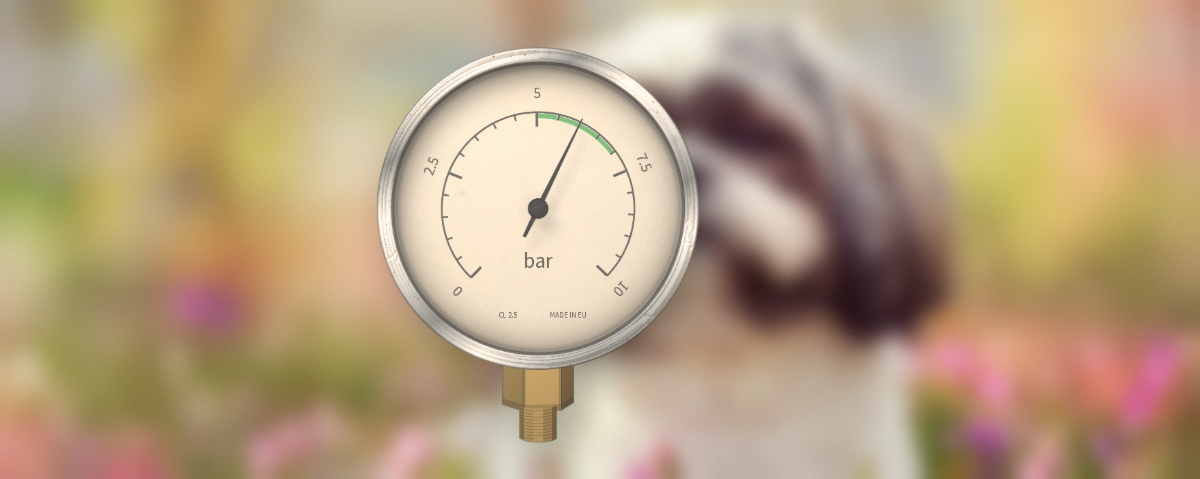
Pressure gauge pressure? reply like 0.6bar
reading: 6bar
